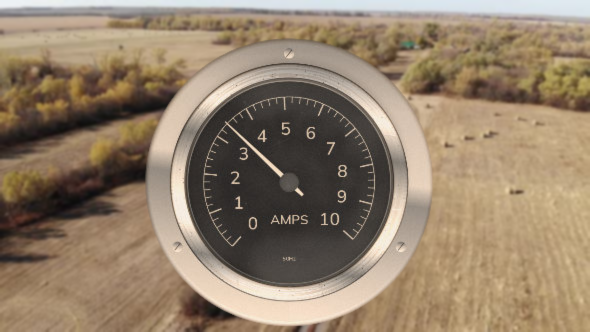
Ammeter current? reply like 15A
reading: 3.4A
